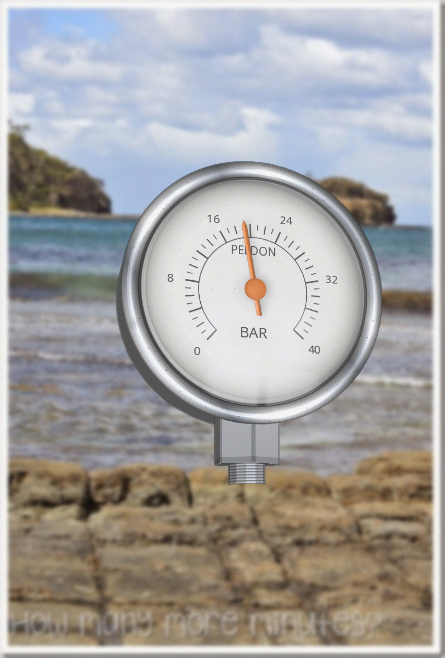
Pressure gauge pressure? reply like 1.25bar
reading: 19bar
